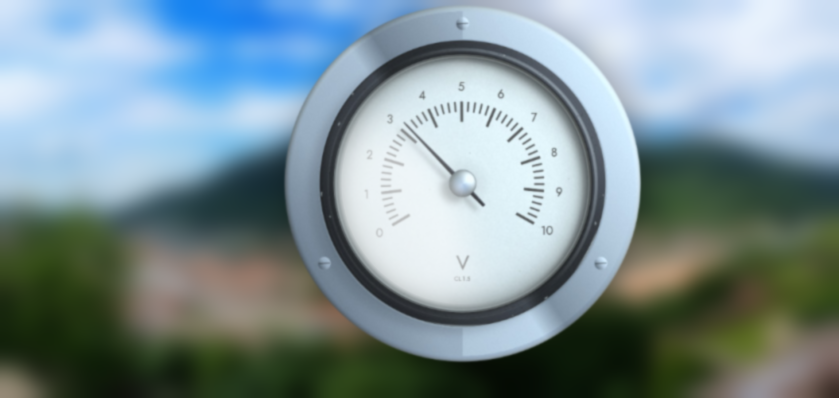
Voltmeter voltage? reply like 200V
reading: 3.2V
